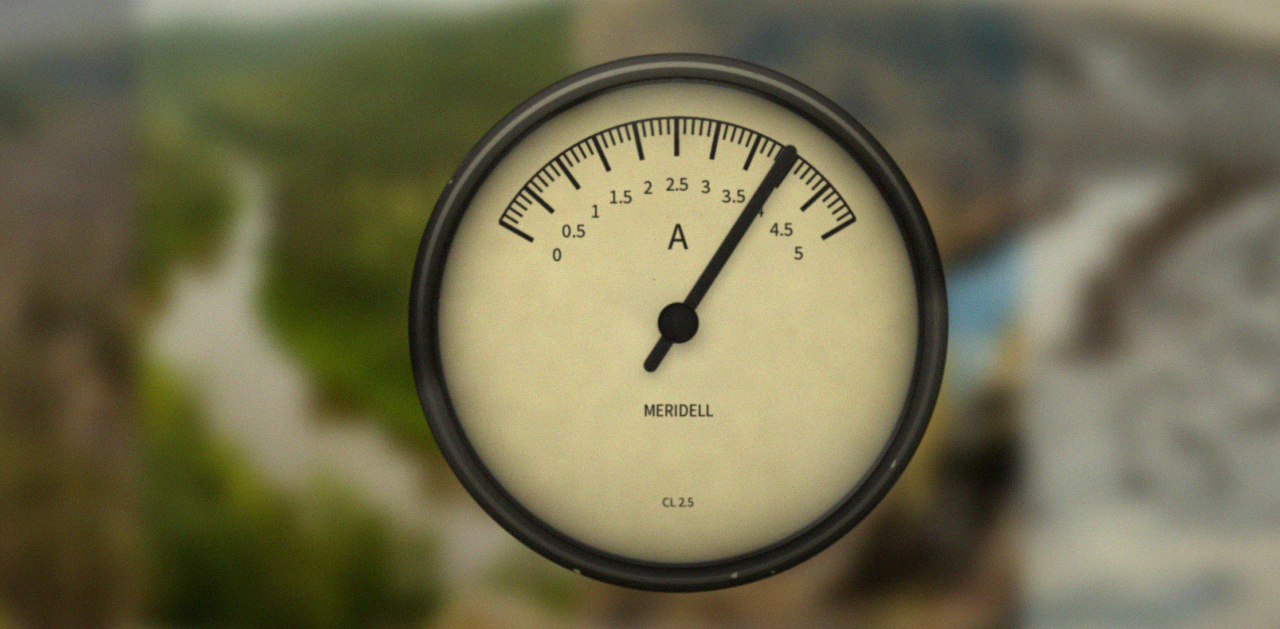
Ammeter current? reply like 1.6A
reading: 3.9A
